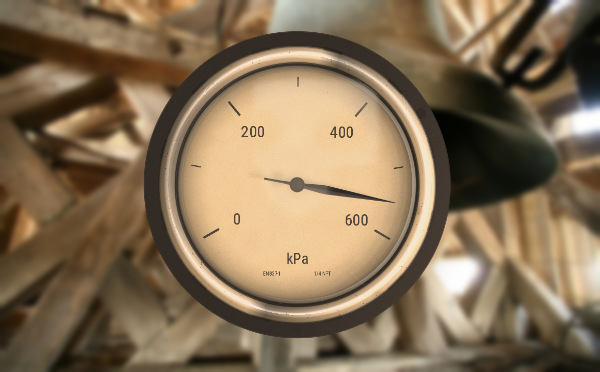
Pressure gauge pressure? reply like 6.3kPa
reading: 550kPa
